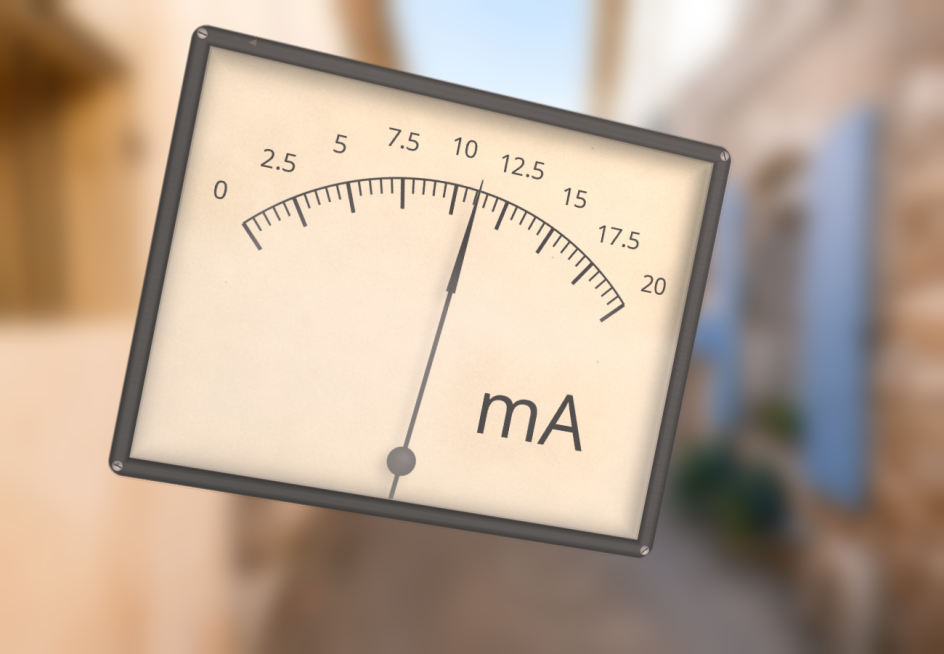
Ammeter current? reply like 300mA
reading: 11mA
